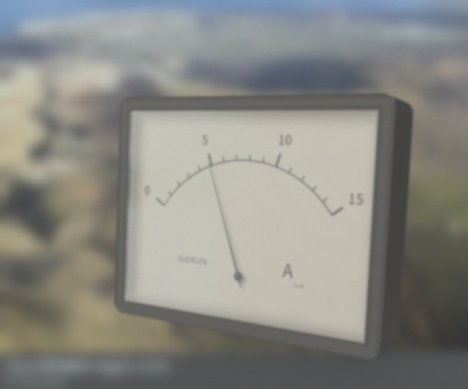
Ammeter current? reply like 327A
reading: 5A
